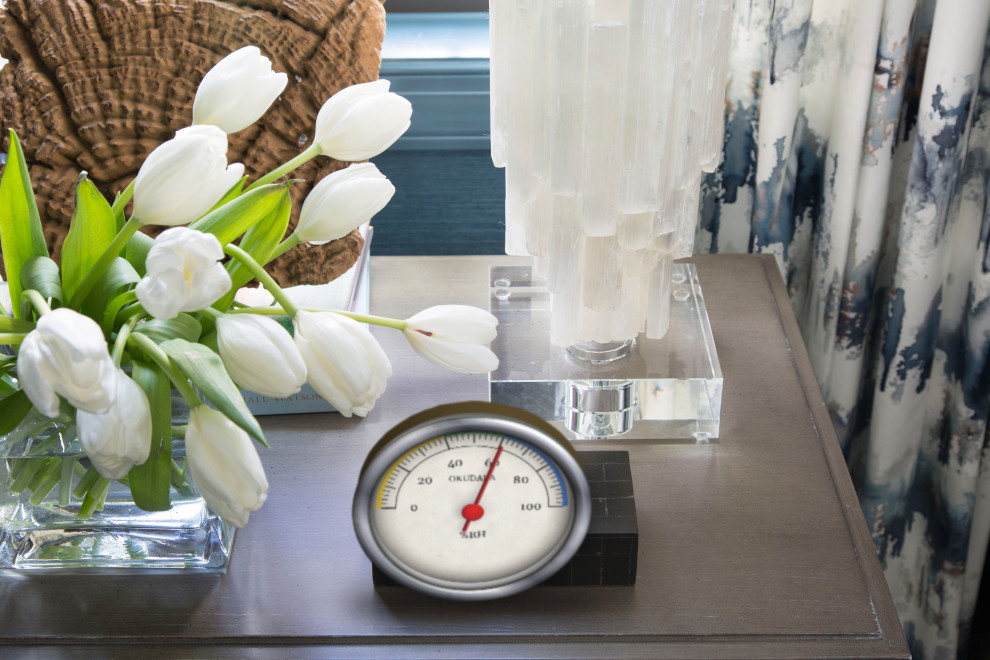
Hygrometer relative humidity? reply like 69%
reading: 60%
